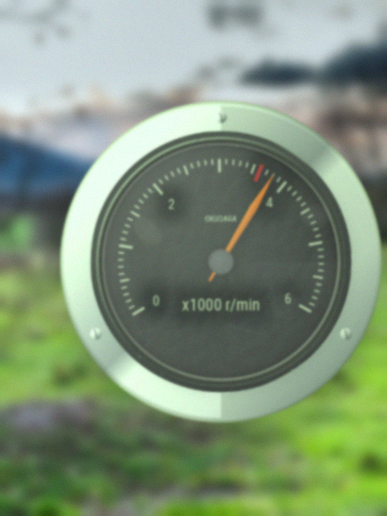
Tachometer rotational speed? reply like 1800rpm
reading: 3800rpm
